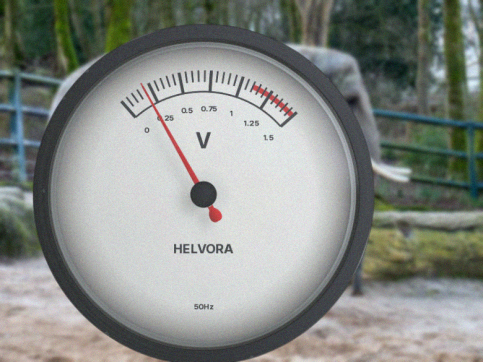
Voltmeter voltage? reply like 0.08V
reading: 0.2V
